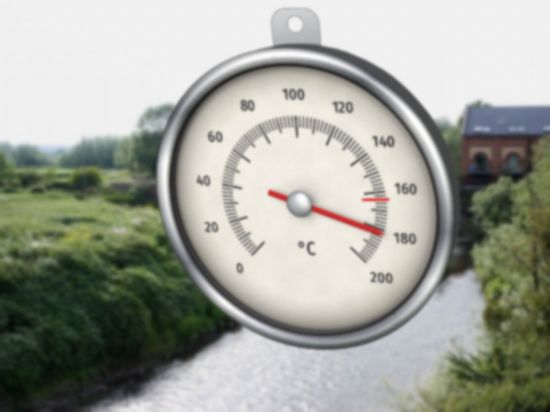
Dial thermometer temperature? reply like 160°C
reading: 180°C
